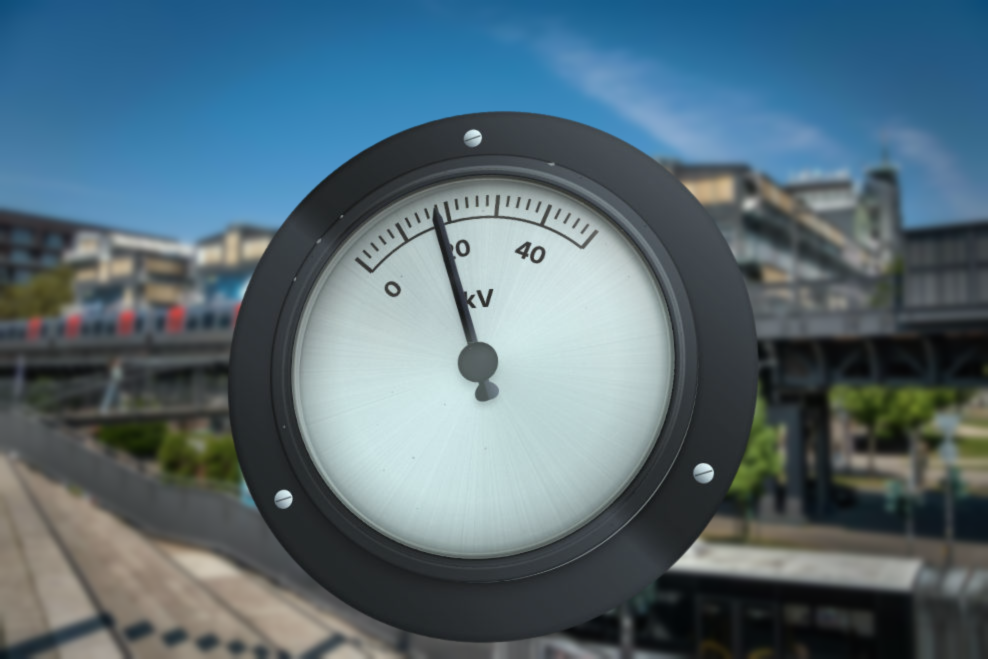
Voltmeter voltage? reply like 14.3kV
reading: 18kV
